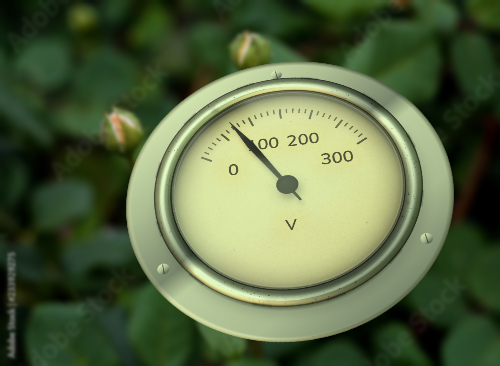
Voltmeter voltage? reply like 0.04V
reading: 70V
